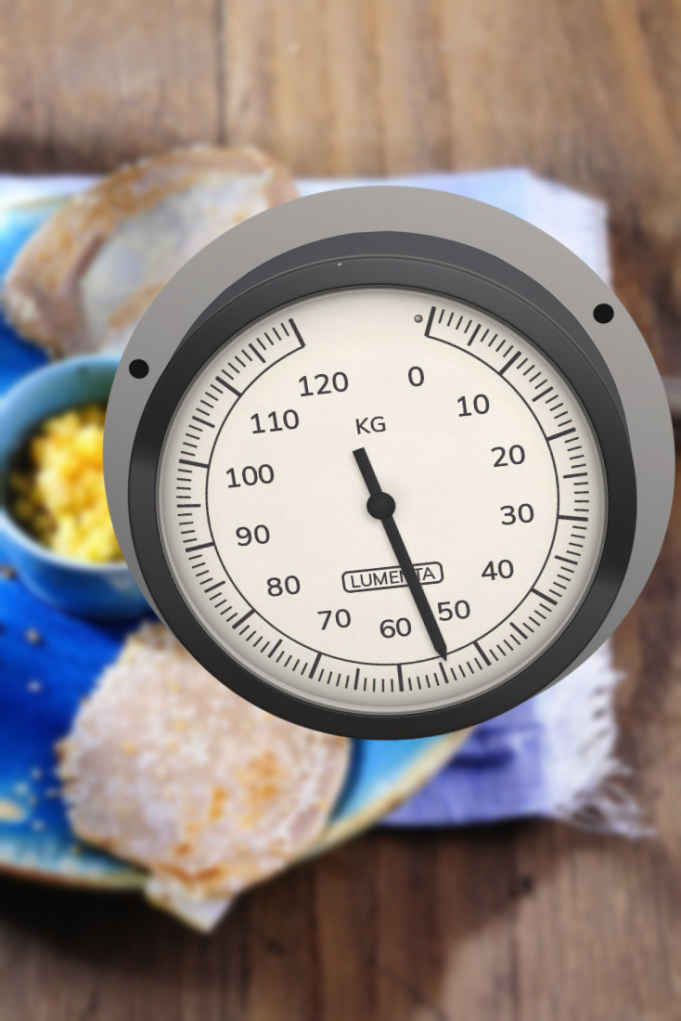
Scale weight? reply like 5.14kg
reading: 54kg
